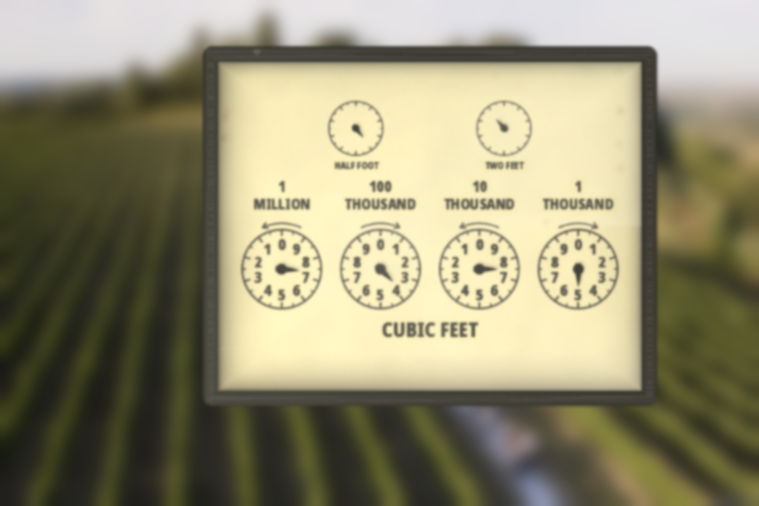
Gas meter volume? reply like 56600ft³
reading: 737500ft³
